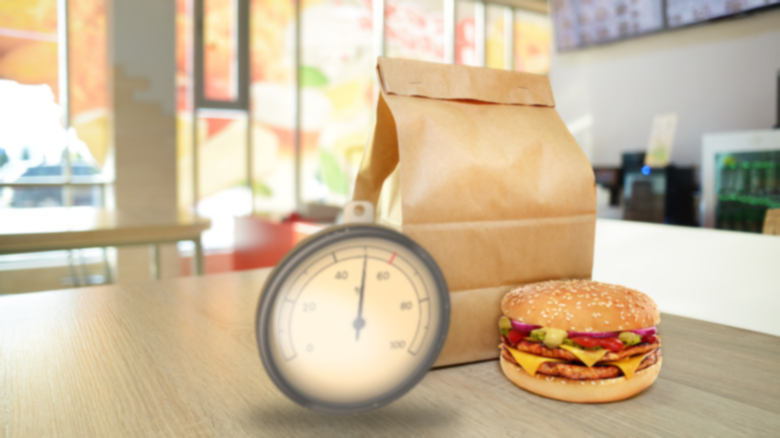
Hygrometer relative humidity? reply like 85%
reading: 50%
